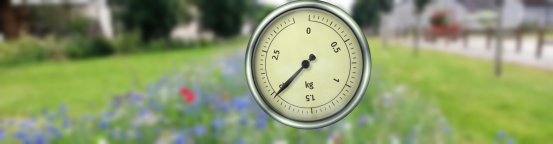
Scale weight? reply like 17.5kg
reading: 1.95kg
